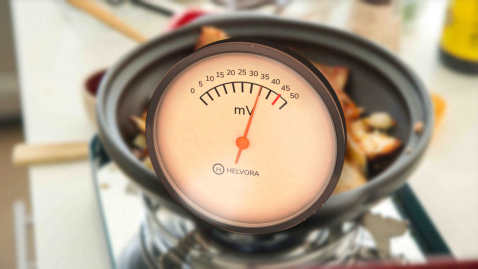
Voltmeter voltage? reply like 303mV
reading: 35mV
